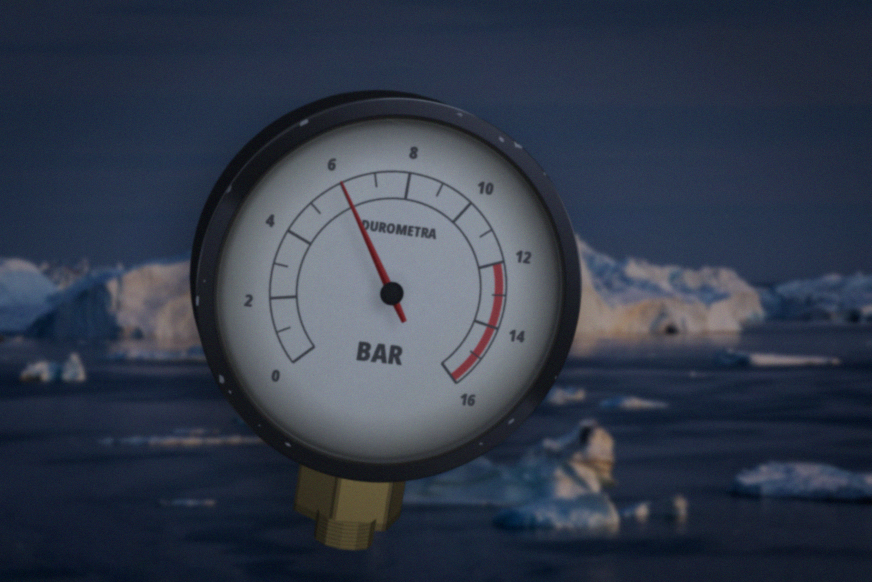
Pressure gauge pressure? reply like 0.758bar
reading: 6bar
